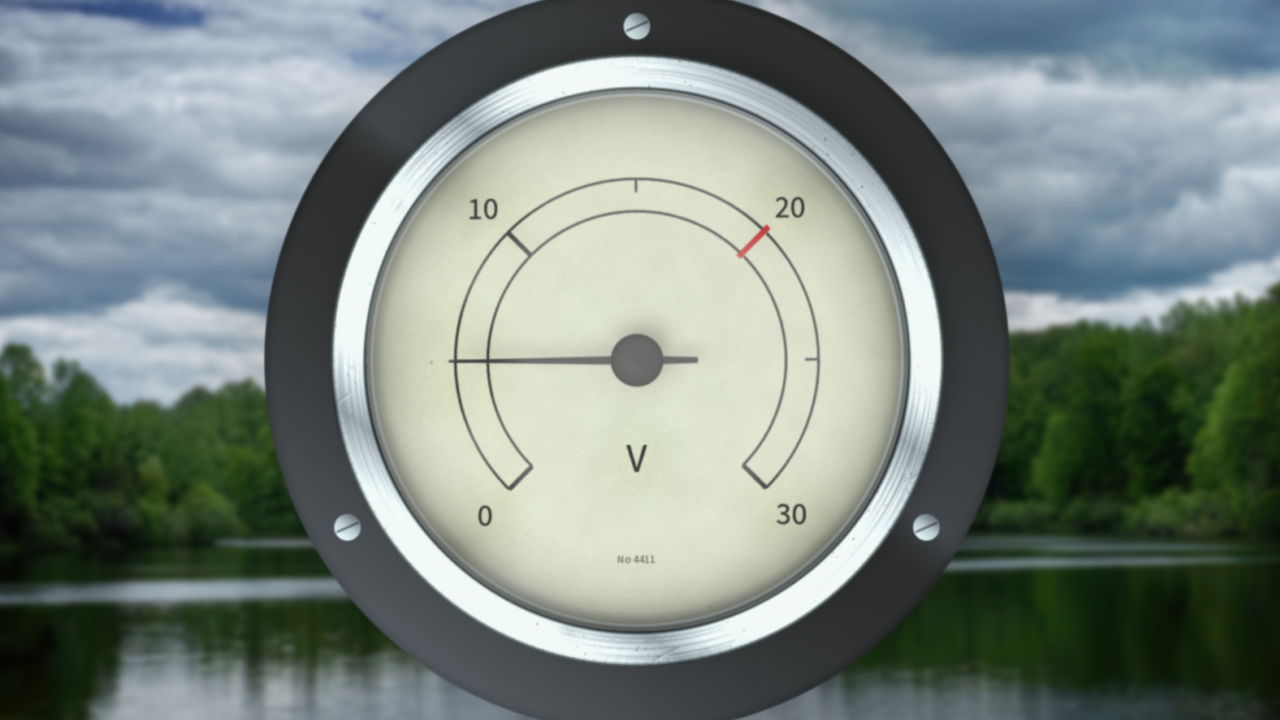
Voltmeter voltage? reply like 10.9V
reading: 5V
